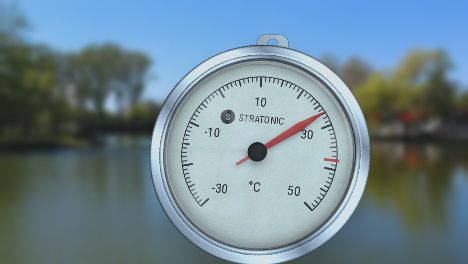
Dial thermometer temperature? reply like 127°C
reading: 27°C
